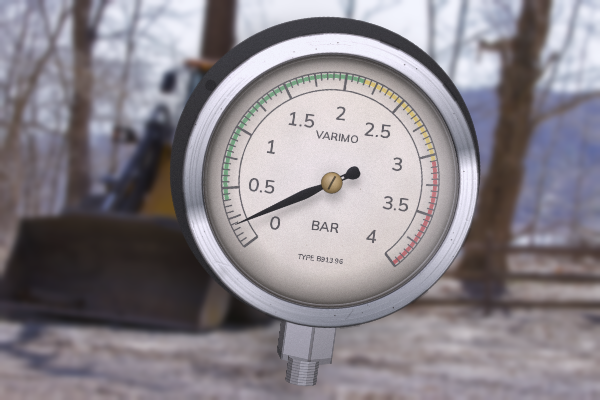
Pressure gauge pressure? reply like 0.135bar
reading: 0.2bar
